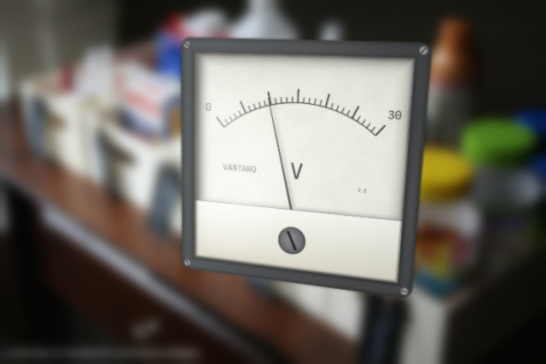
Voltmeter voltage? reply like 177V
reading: 10V
